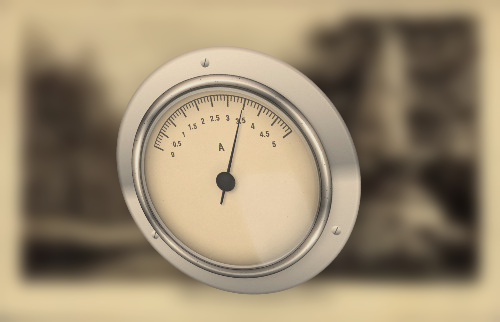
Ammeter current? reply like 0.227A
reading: 3.5A
